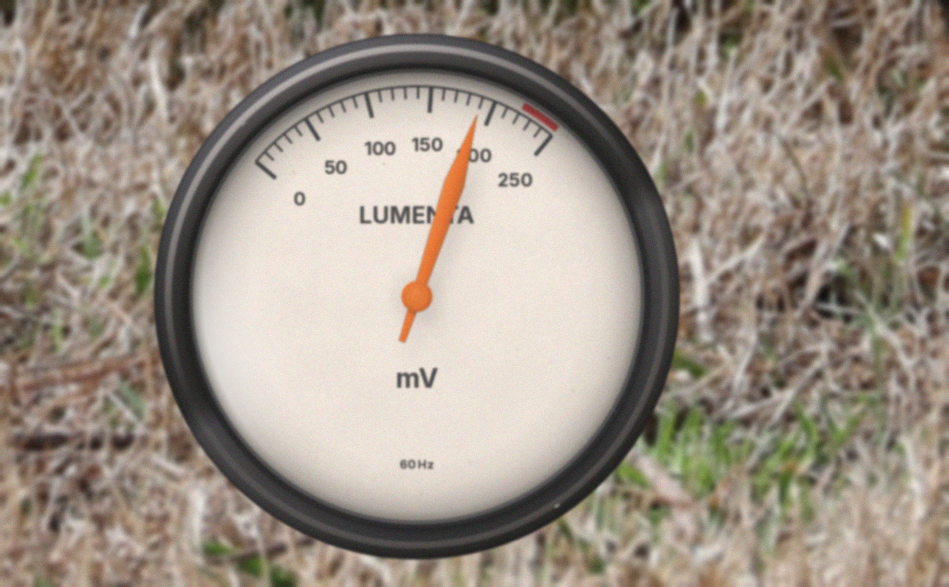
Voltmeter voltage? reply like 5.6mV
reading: 190mV
